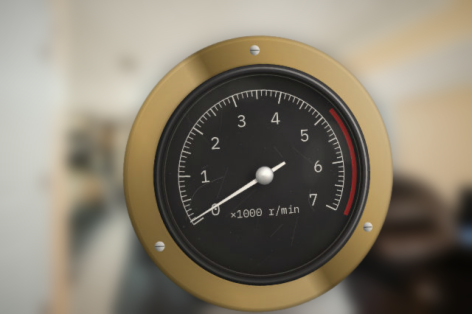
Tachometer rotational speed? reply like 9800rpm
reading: 100rpm
